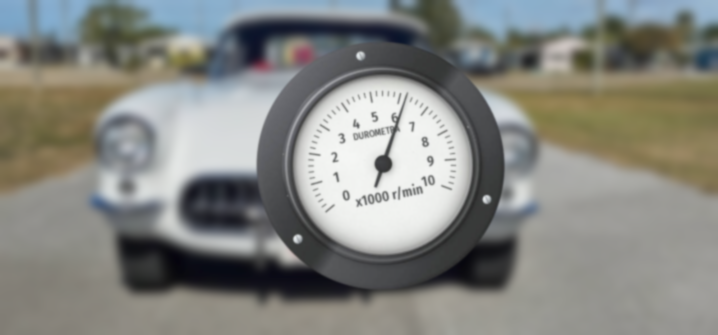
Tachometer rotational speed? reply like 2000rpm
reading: 6200rpm
